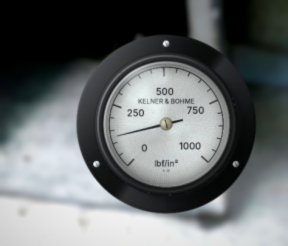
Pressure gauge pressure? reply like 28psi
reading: 125psi
